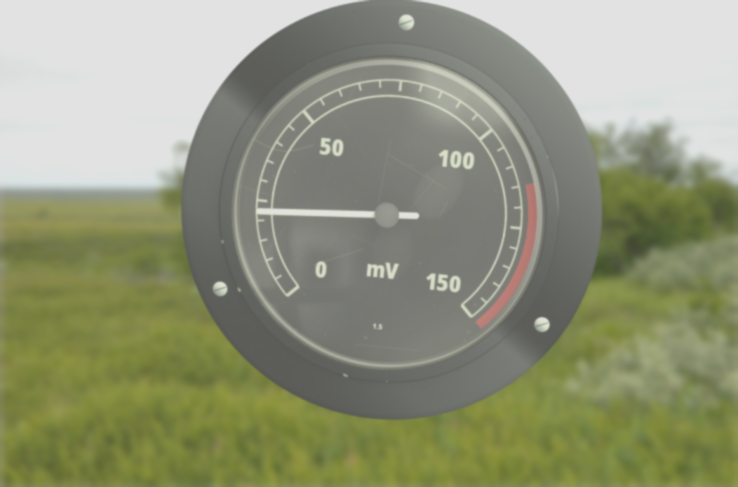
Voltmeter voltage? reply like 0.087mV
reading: 22.5mV
